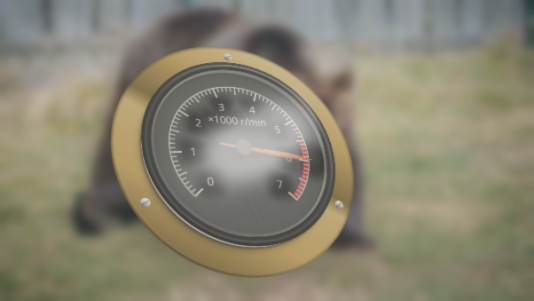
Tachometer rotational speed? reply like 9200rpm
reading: 6000rpm
